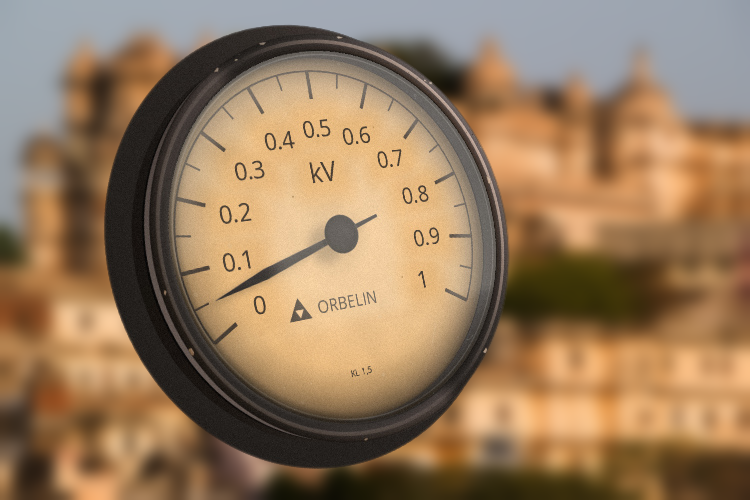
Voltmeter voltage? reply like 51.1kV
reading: 0.05kV
